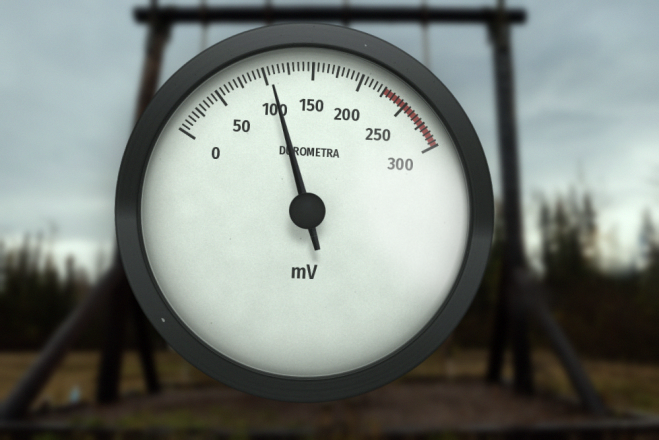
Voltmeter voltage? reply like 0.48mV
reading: 105mV
